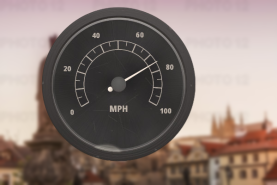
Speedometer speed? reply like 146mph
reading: 75mph
